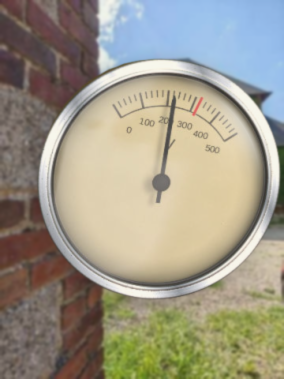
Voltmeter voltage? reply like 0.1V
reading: 220V
